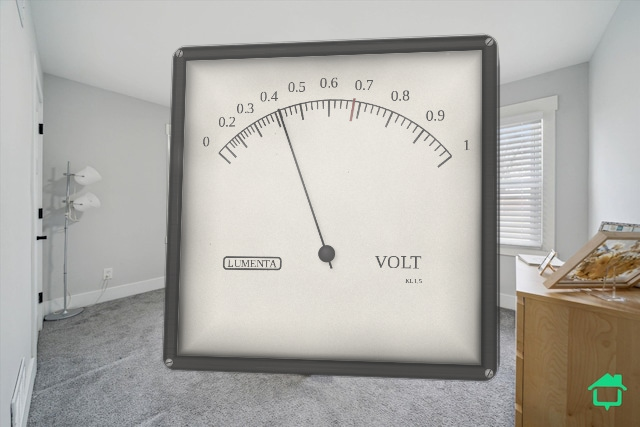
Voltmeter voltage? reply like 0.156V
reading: 0.42V
